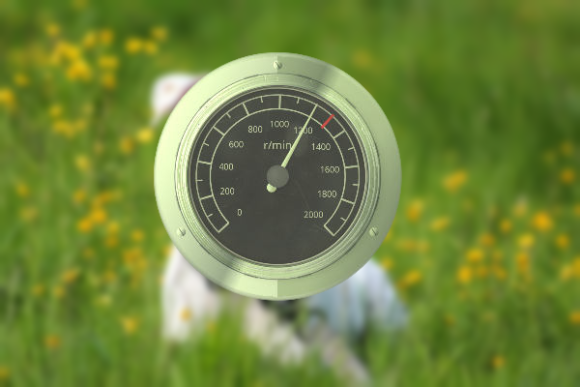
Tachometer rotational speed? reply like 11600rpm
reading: 1200rpm
